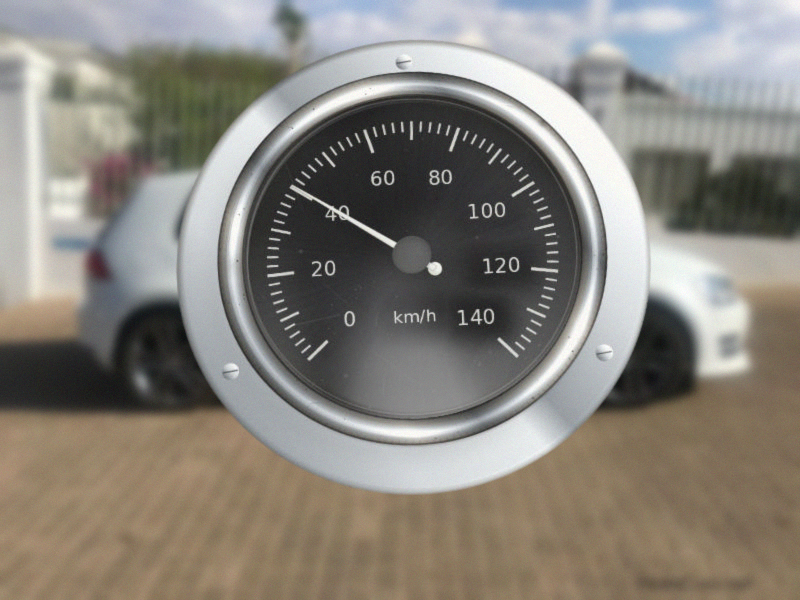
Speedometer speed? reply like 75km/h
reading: 40km/h
